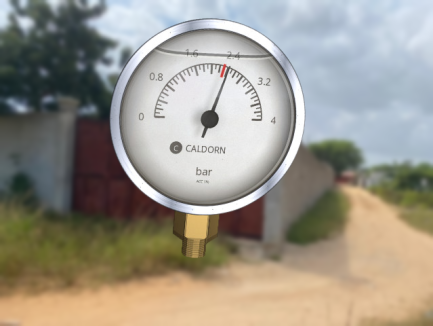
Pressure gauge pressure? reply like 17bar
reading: 2.4bar
